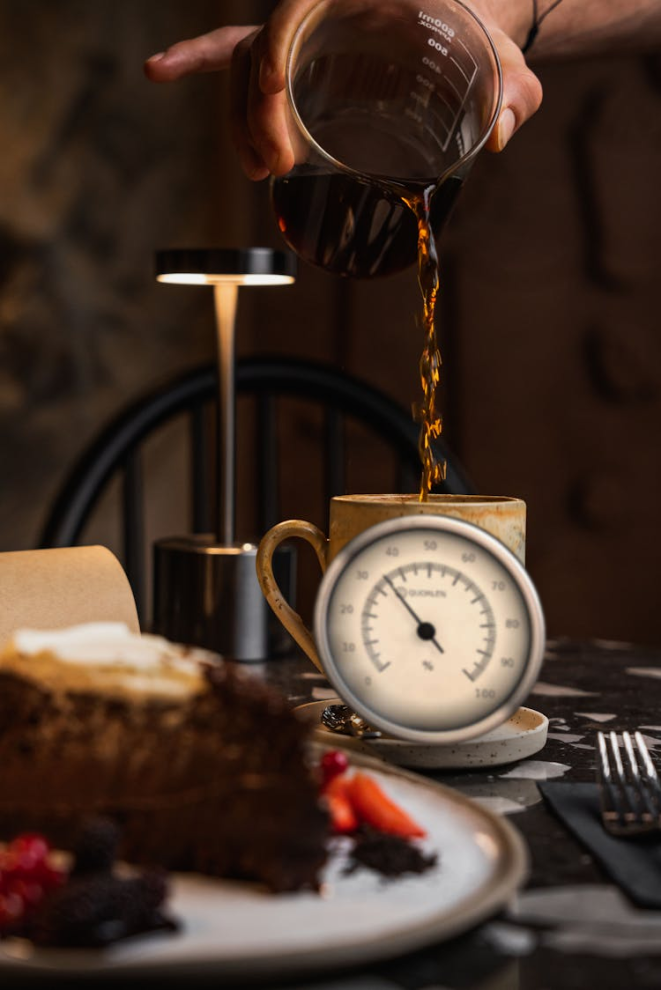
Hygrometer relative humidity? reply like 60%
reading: 35%
